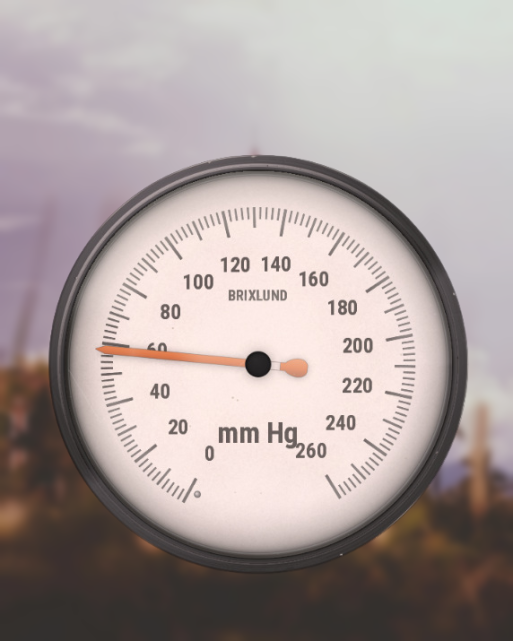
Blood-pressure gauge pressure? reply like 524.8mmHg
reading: 58mmHg
